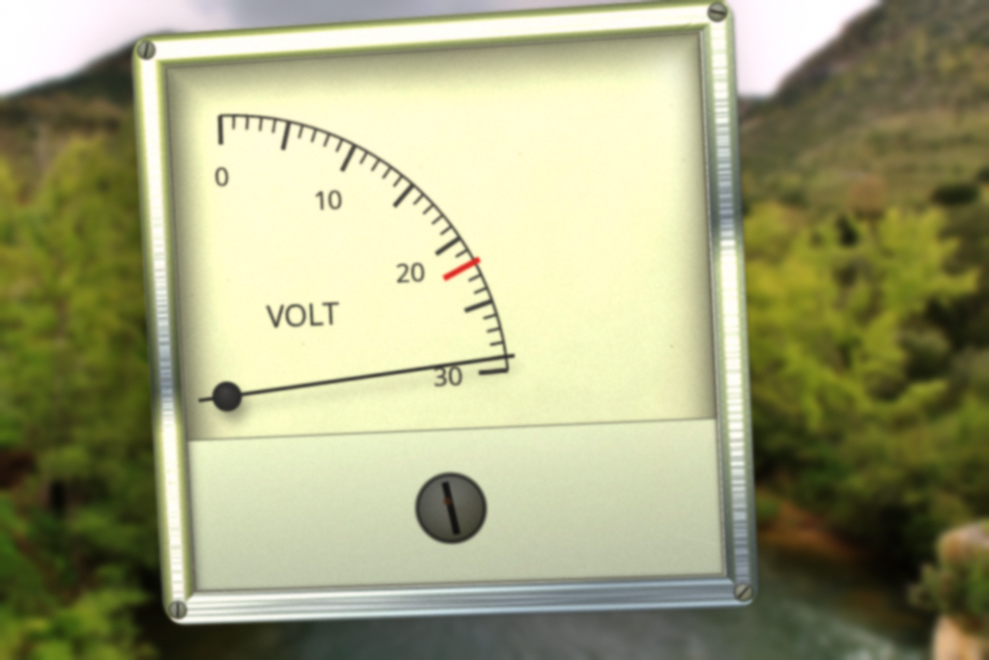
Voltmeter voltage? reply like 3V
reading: 29V
